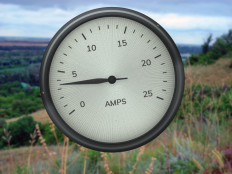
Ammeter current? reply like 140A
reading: 3.5A
